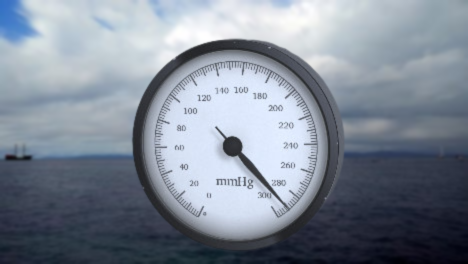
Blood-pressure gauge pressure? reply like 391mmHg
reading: 290mmHg
